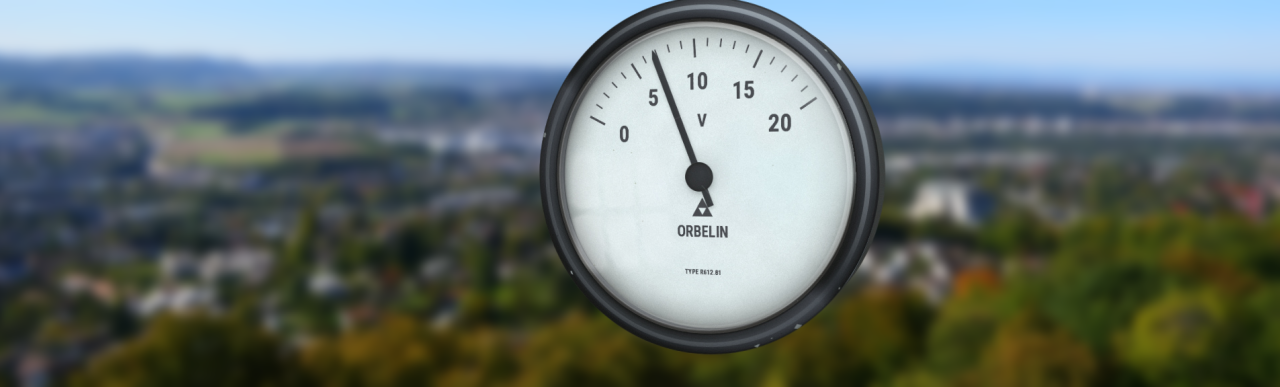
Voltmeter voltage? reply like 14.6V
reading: 7V
